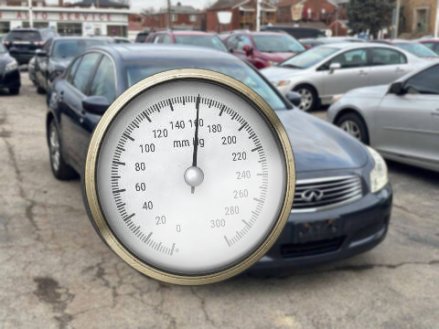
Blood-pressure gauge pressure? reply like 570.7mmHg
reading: 160mmHg
